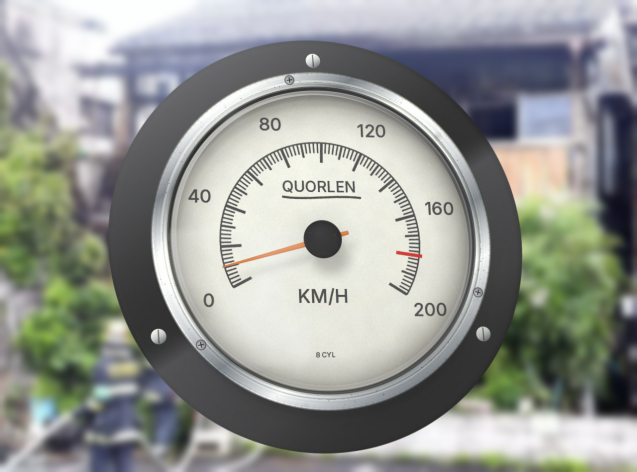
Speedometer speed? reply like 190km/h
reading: 10km/h
